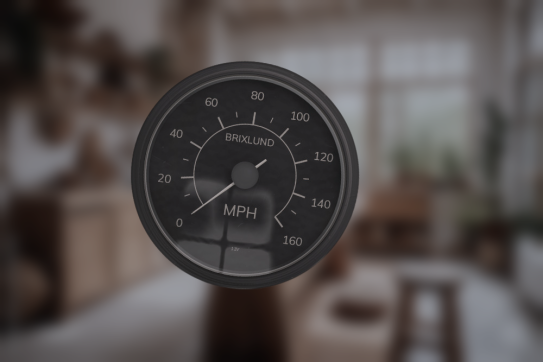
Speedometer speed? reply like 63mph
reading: 0mph
